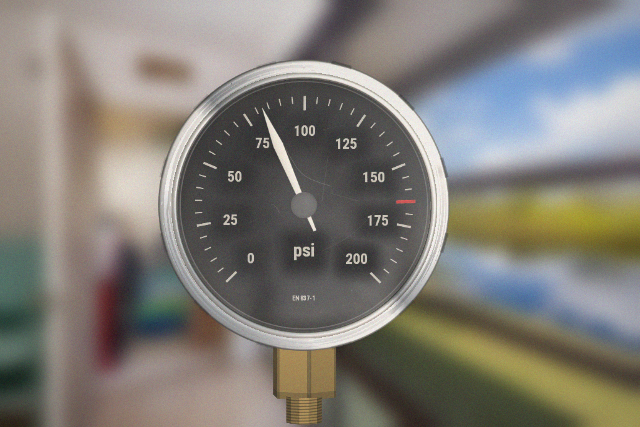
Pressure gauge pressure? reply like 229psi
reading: 82.5psi
